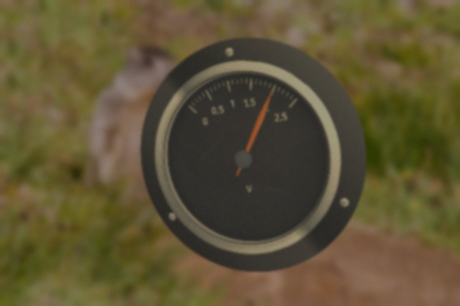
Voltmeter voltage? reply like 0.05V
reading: 2V
